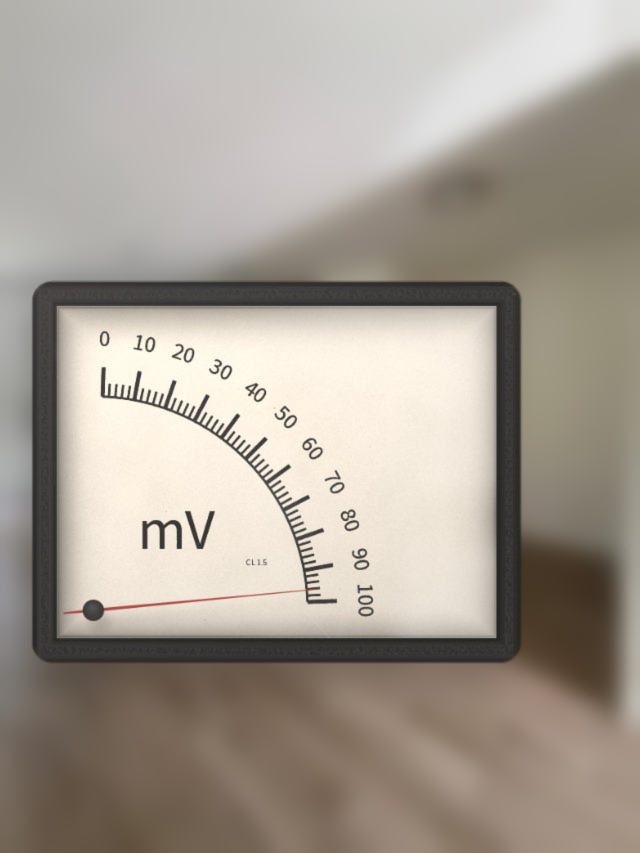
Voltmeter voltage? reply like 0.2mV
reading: 96mV
